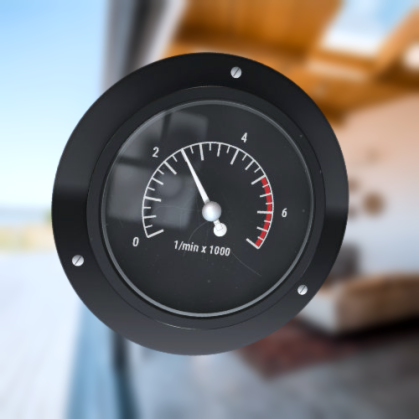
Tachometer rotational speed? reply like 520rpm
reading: 2500rpm
